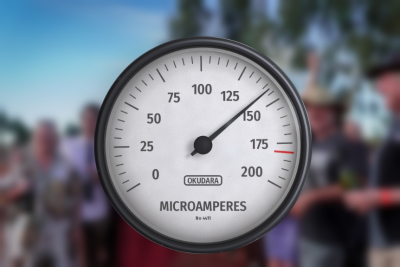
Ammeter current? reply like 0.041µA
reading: 142.5µA
